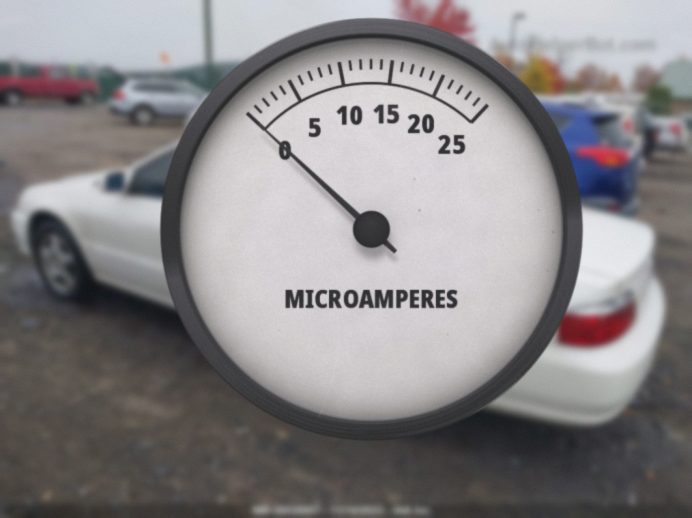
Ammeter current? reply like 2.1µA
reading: 0µA
